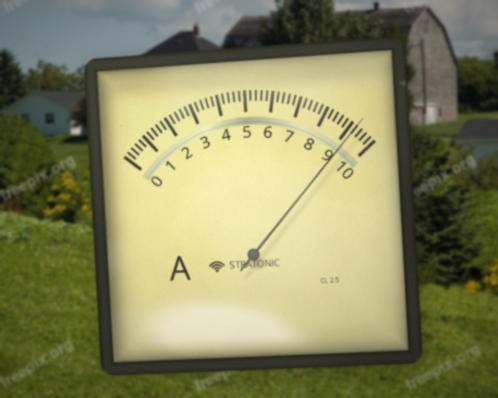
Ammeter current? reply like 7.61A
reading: 9.2A
